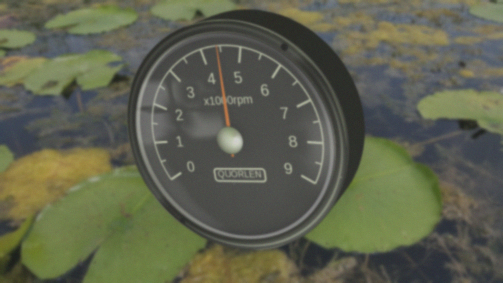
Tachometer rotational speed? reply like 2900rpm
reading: 4500rpm
